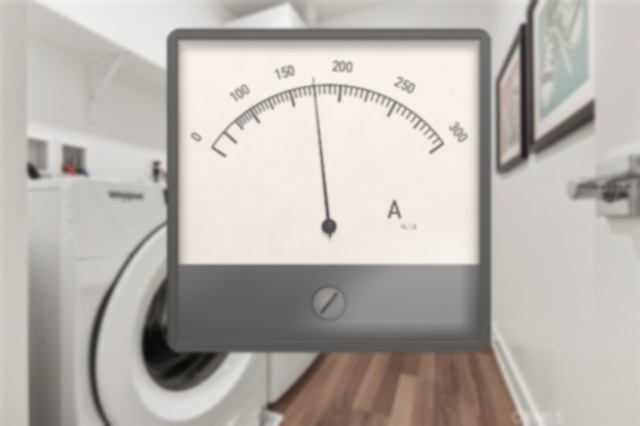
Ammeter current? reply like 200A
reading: 175A
